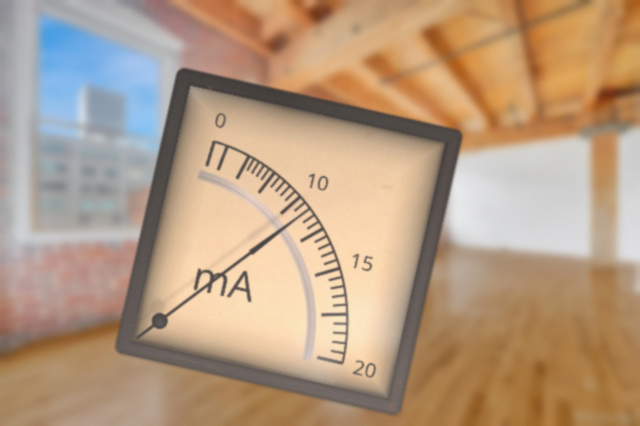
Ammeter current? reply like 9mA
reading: 11mA
